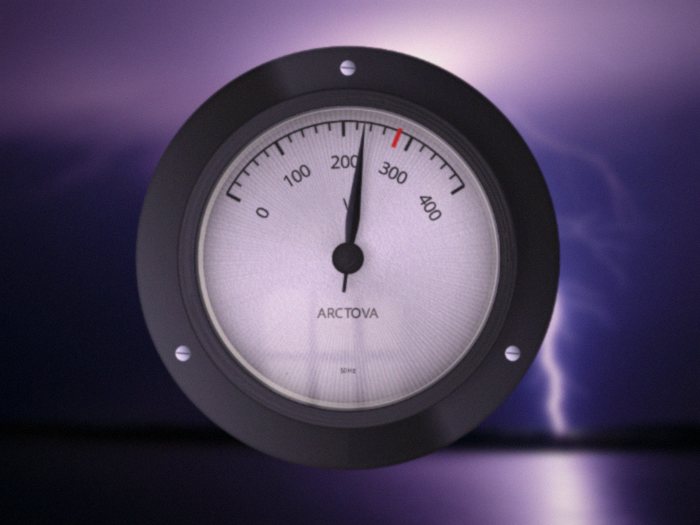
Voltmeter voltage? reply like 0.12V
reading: 230V
